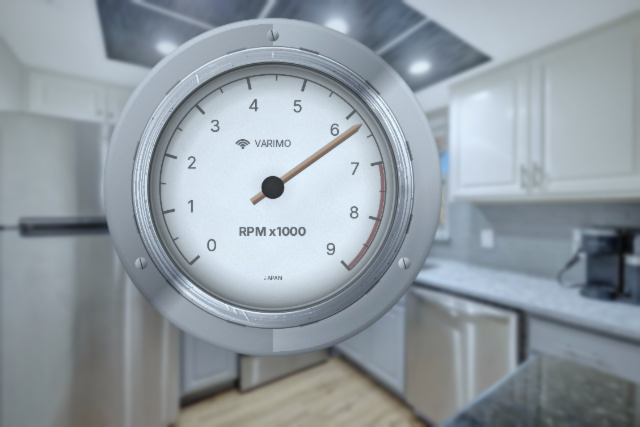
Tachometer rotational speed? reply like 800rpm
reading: 6250rpm
